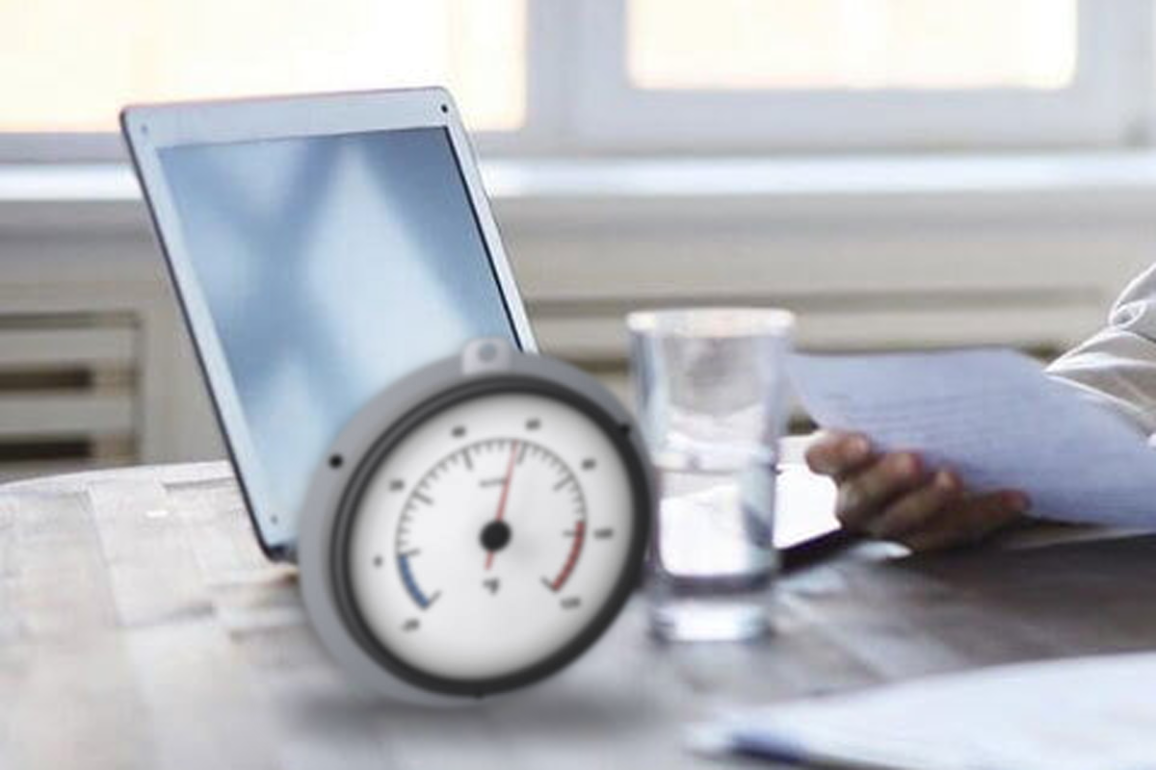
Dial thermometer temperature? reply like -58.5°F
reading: 56°F
